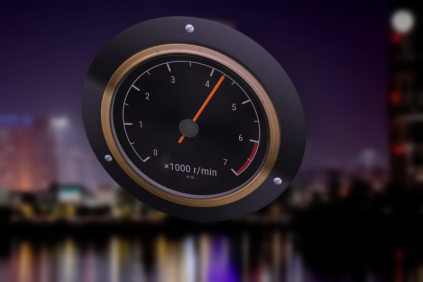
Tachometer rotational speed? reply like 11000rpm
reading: 4250rpm
